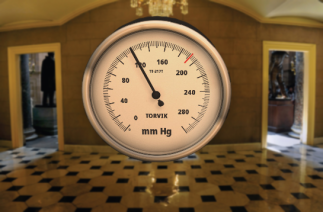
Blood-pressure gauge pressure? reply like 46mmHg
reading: 120mmHg
